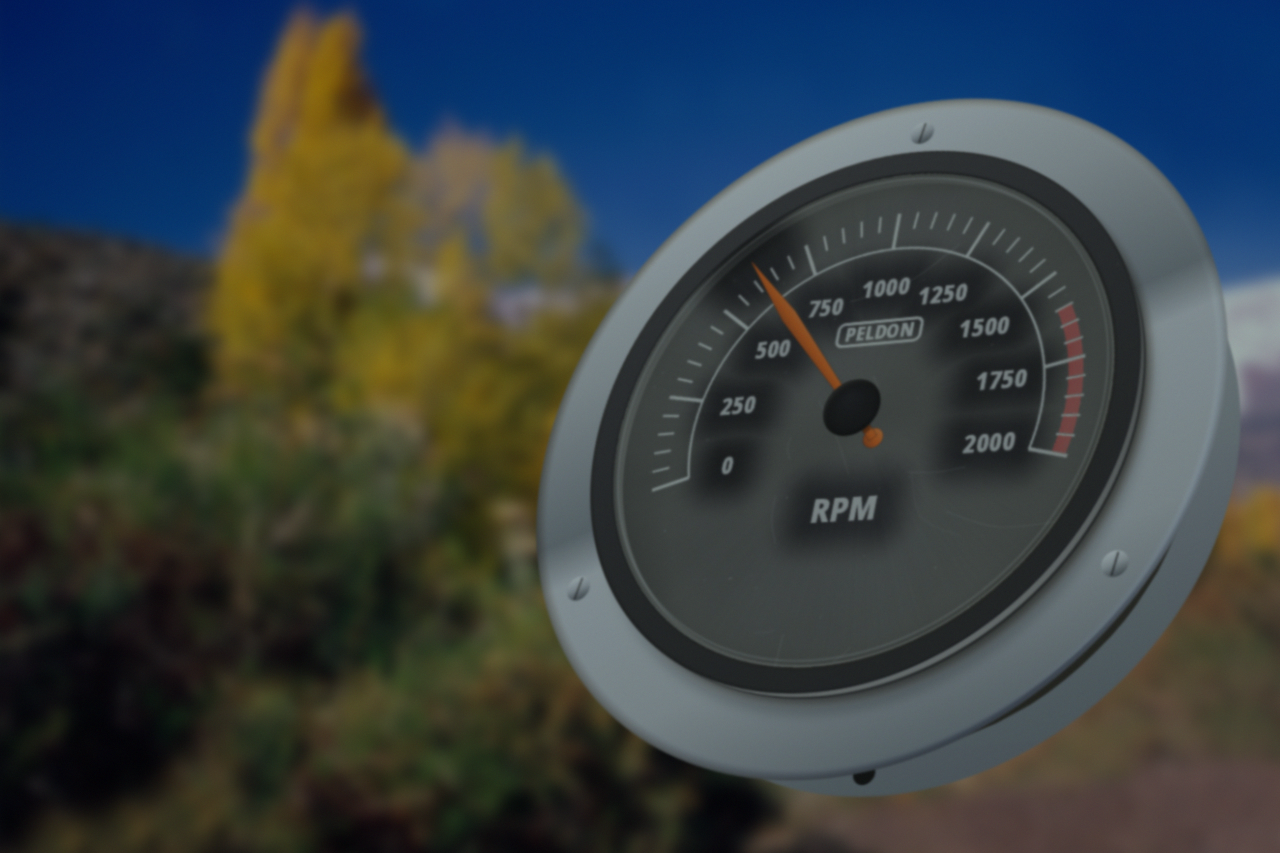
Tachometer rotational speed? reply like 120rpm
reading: 625rpm
